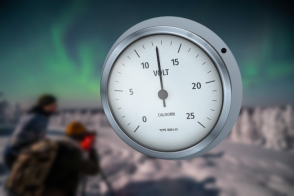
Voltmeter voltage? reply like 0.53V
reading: 12.5V
